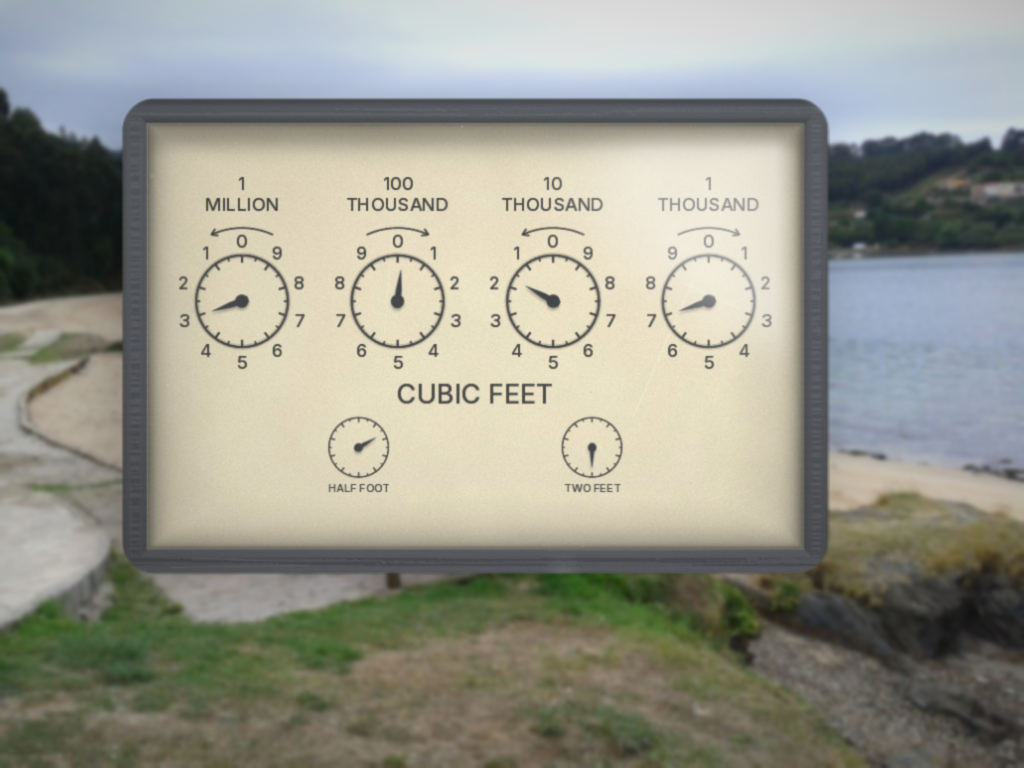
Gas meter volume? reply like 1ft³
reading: 301700ft³
